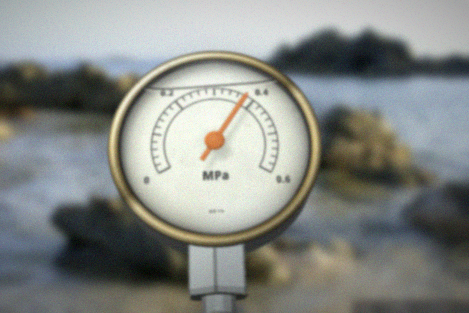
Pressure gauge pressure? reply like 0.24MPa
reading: 0.38MPa
